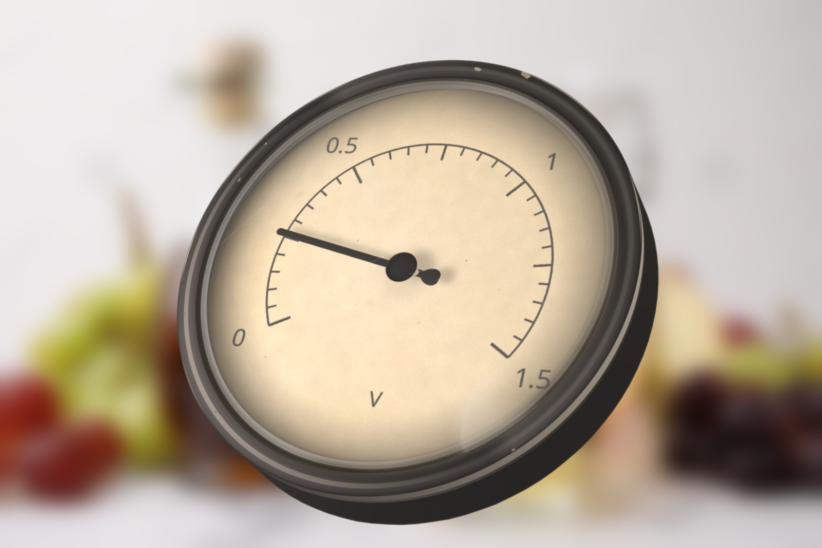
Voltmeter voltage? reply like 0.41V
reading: 0.25V
